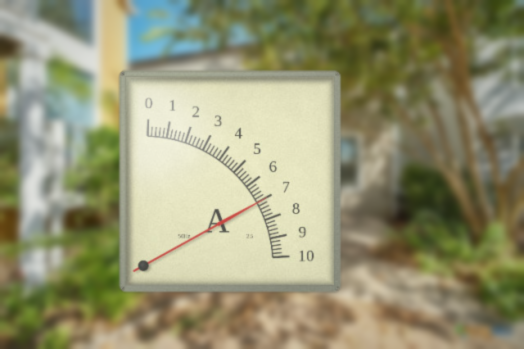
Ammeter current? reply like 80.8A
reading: 7A
